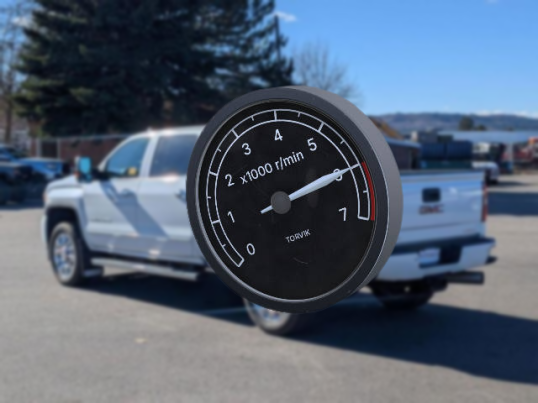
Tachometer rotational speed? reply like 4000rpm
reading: 6000rpm
